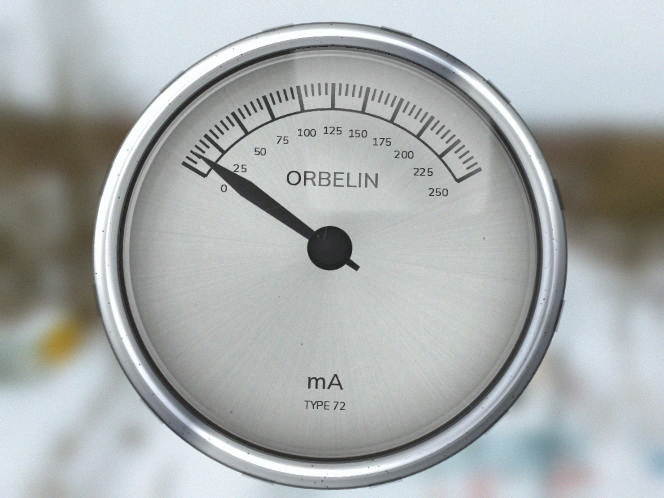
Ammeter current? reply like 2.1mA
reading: 10mA
